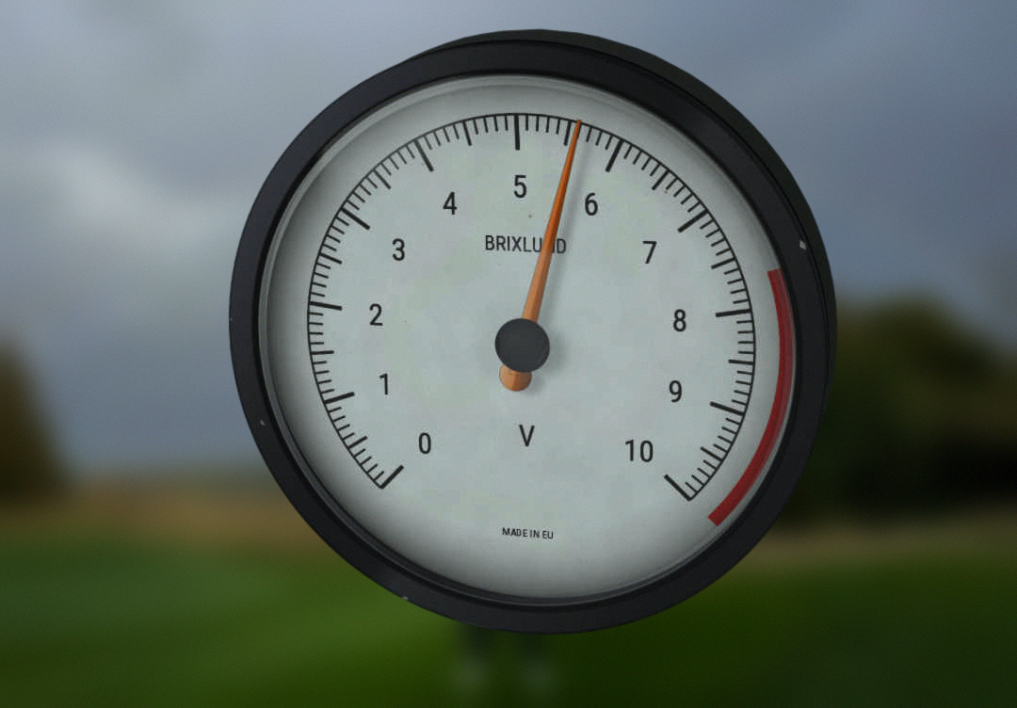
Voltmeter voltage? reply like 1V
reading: 5.6V
